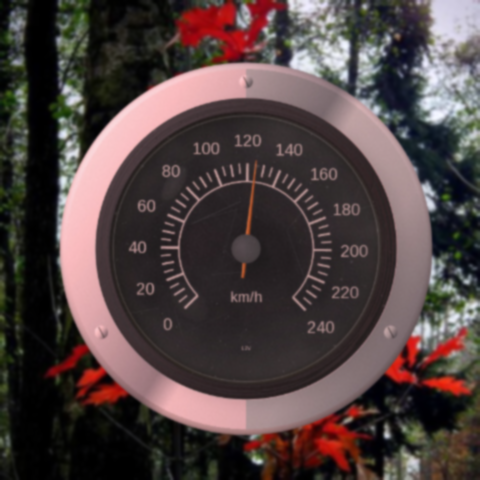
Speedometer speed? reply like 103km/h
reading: 125km/h
